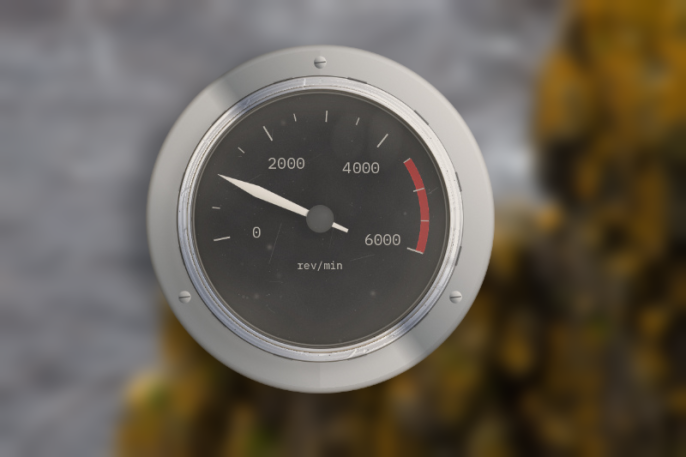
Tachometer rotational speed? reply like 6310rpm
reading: 1000rpm
